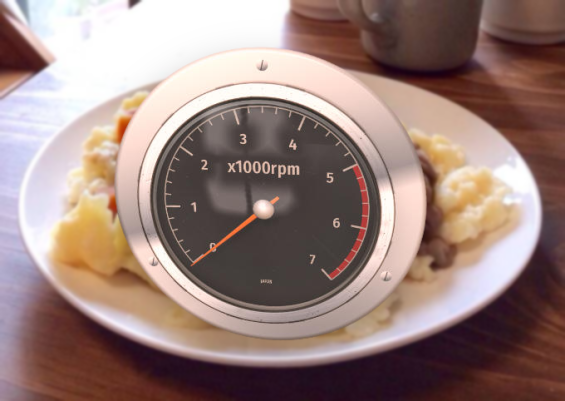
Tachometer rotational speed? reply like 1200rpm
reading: 0rpm
